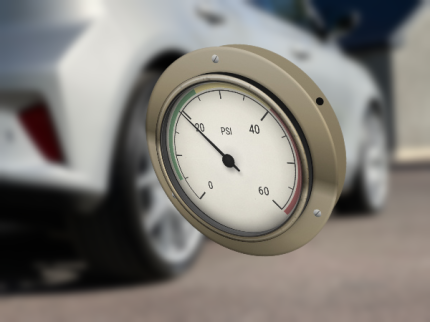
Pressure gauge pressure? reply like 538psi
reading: 20psi
